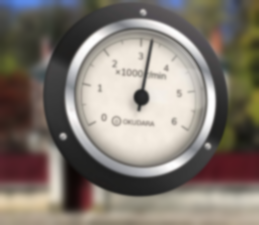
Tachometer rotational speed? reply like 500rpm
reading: 3250rpm
